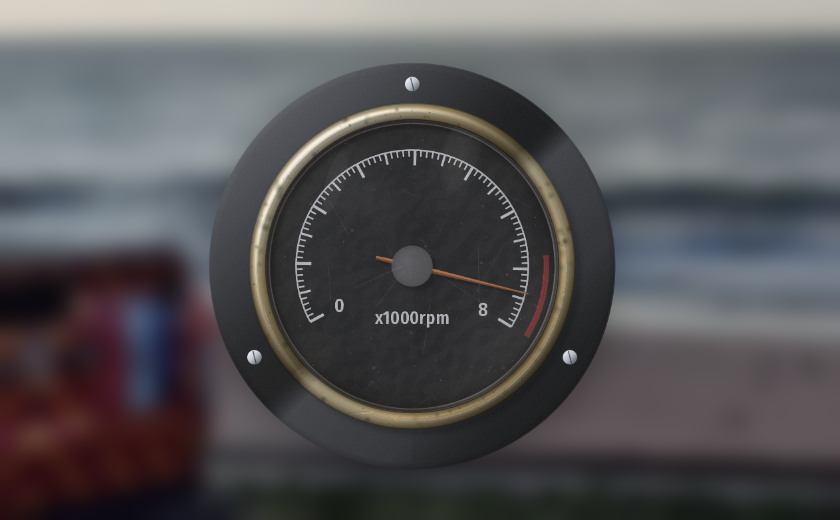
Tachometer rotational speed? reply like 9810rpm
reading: 7400rpm
